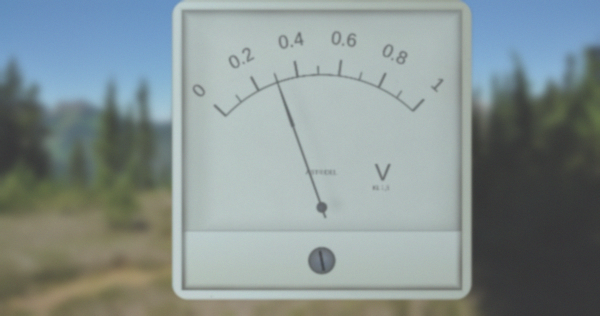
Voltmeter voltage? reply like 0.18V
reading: 0.3V
